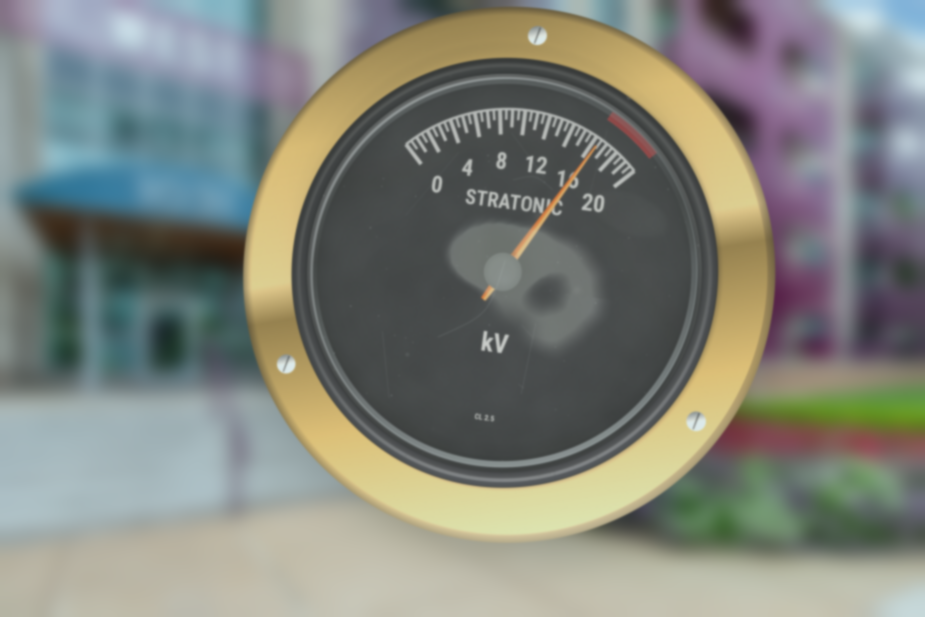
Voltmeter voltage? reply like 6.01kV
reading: 16.5kV
